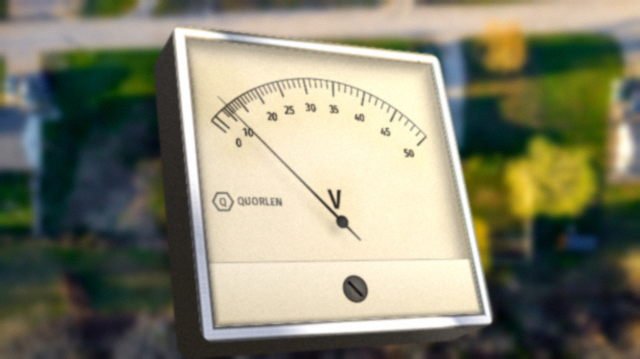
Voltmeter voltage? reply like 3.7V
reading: 10V
